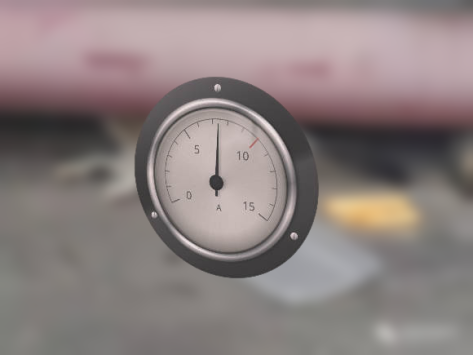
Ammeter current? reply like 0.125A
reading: 7.5A
